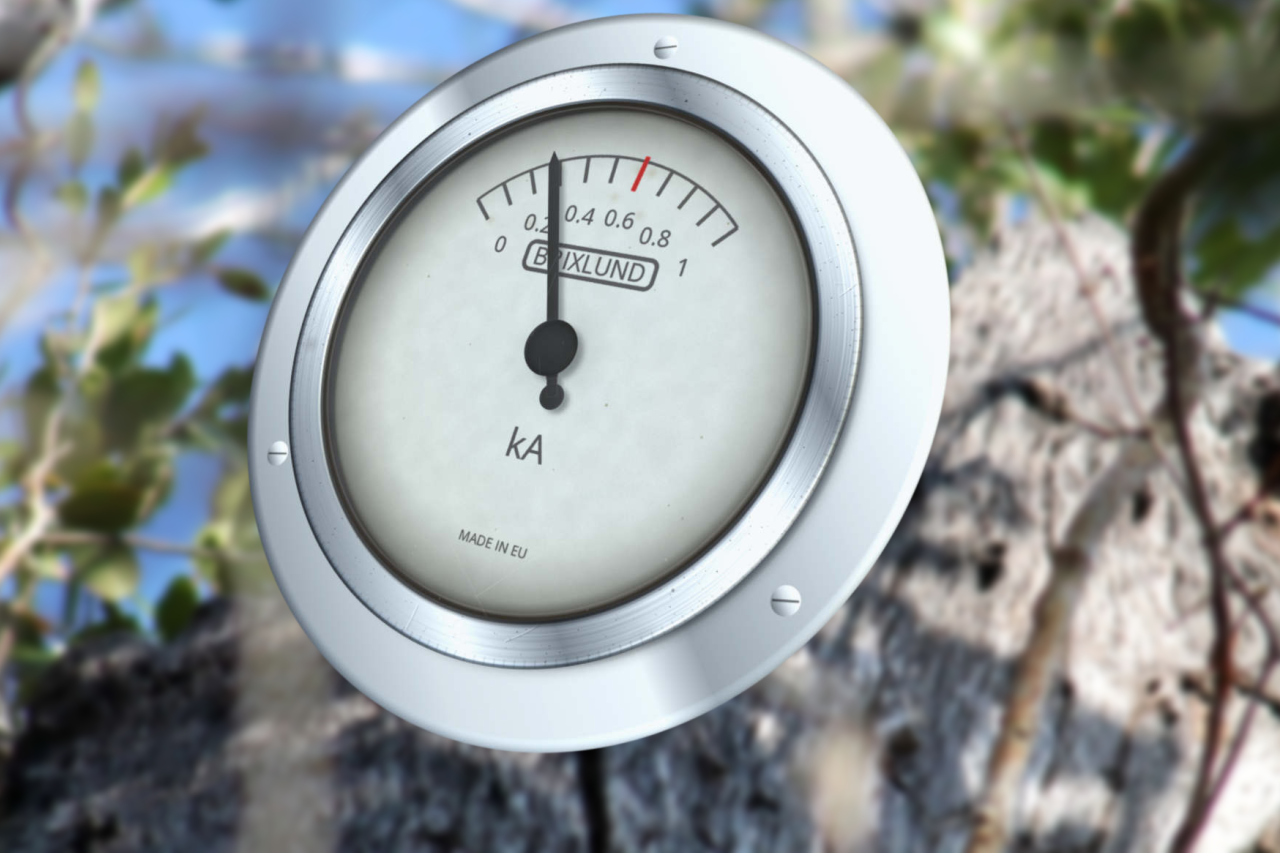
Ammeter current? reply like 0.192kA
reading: 0.3kA
